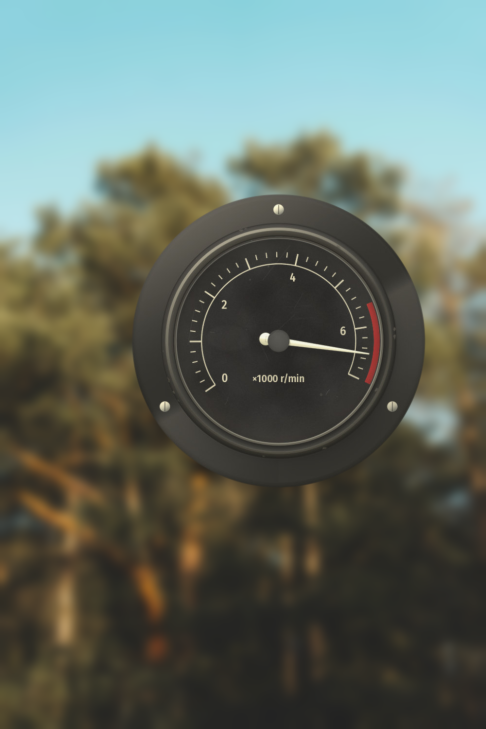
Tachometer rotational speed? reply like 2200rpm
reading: 6500rpm
